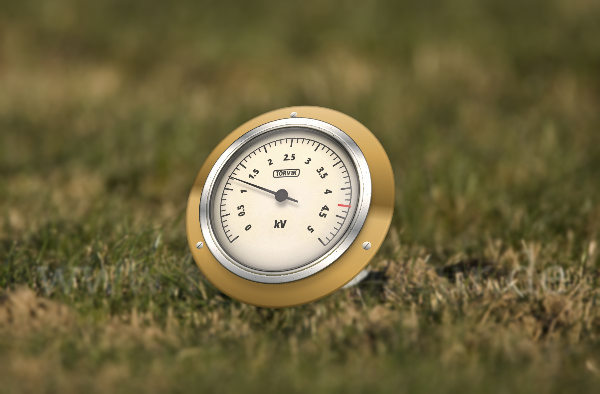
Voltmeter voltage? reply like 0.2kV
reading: 1.2kV
